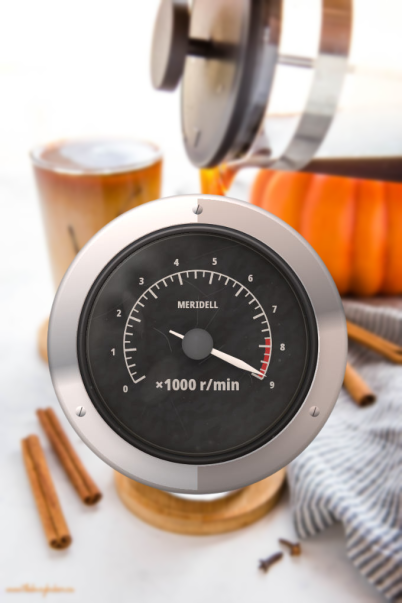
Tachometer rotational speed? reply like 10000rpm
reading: 8875rpm
